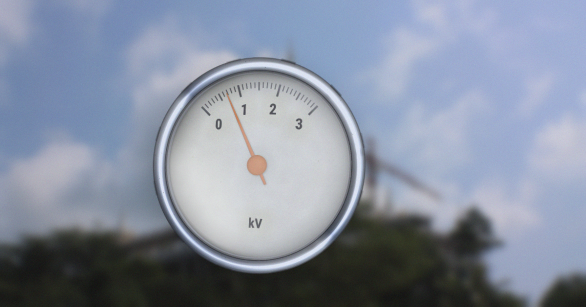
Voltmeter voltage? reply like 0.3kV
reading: 0.7kV
